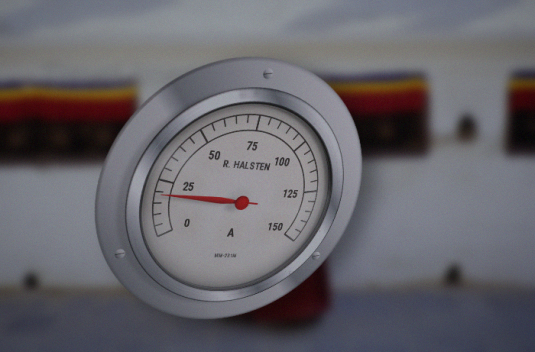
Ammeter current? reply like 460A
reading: 20A
